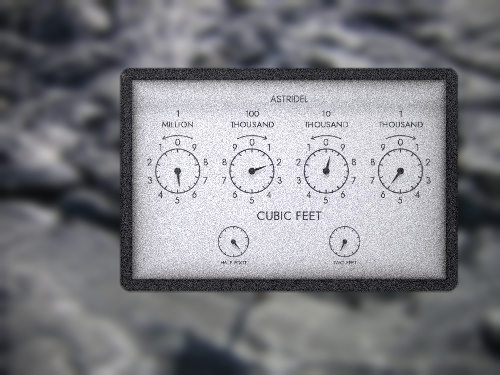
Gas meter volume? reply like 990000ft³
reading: 519600ft³
